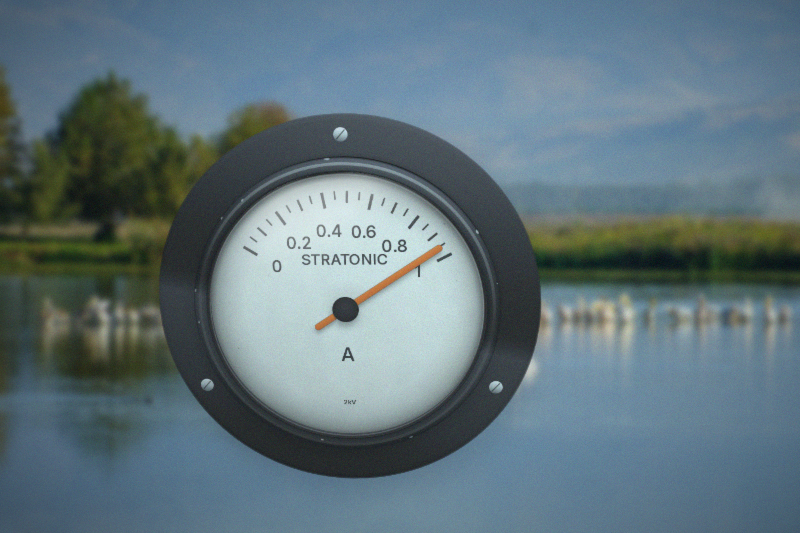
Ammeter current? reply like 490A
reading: 0.95A
